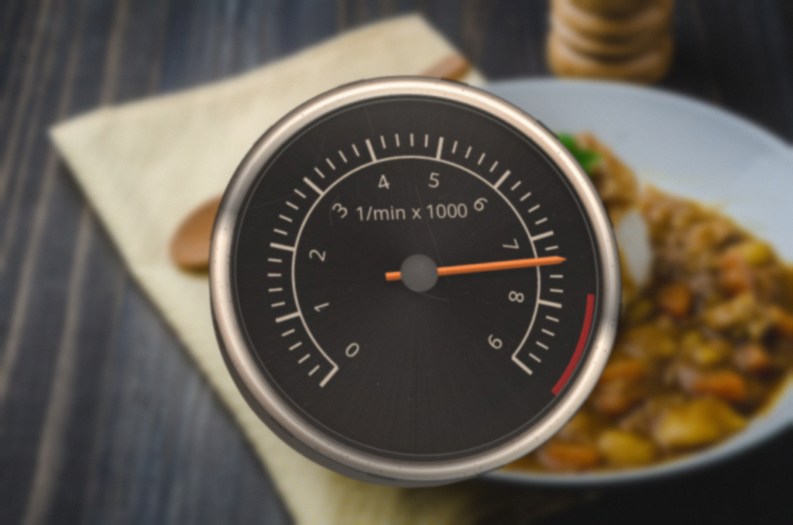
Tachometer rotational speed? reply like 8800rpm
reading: 7400rpm
